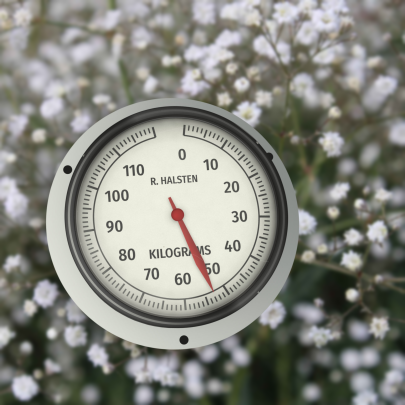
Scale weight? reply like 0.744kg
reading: 53kg
